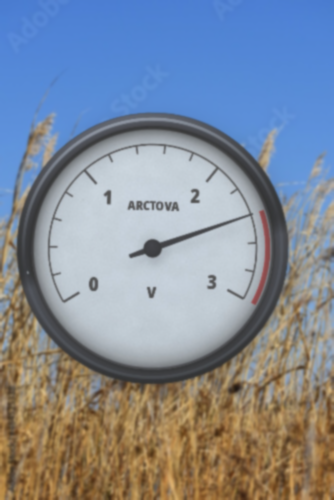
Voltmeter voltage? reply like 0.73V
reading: 2.4V
